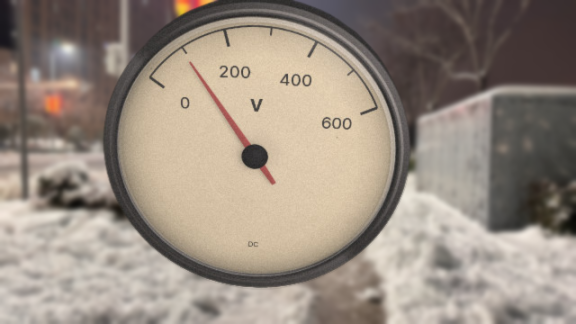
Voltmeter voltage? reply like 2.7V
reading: 100V
